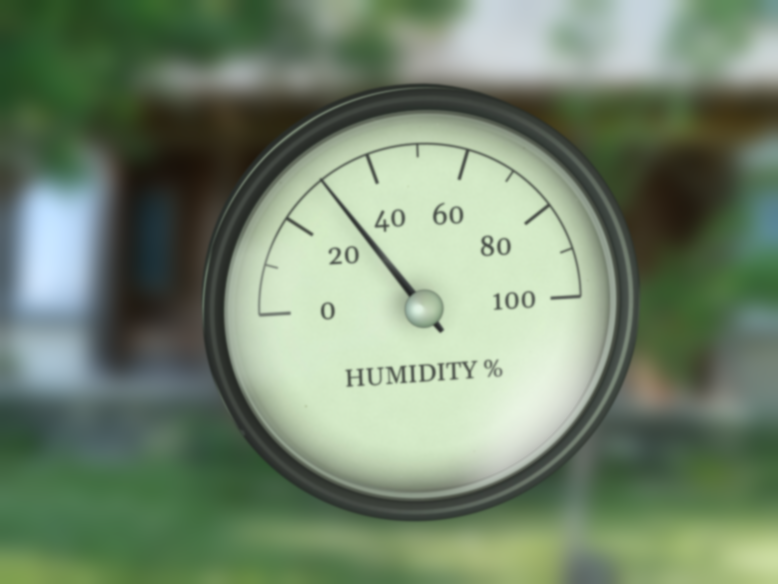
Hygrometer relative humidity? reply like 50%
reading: 30%
